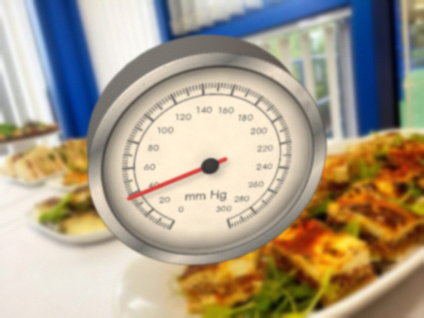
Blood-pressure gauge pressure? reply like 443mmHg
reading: 40mmHg
